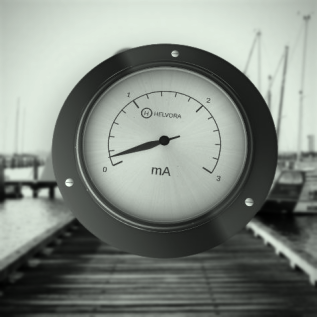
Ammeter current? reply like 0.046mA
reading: 0.1mA
